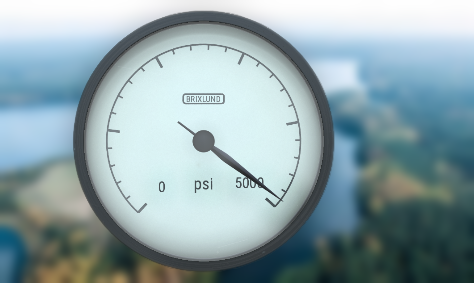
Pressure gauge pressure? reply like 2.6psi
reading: 4900psi
